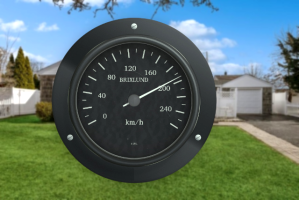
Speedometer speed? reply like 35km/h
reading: 195km/h
